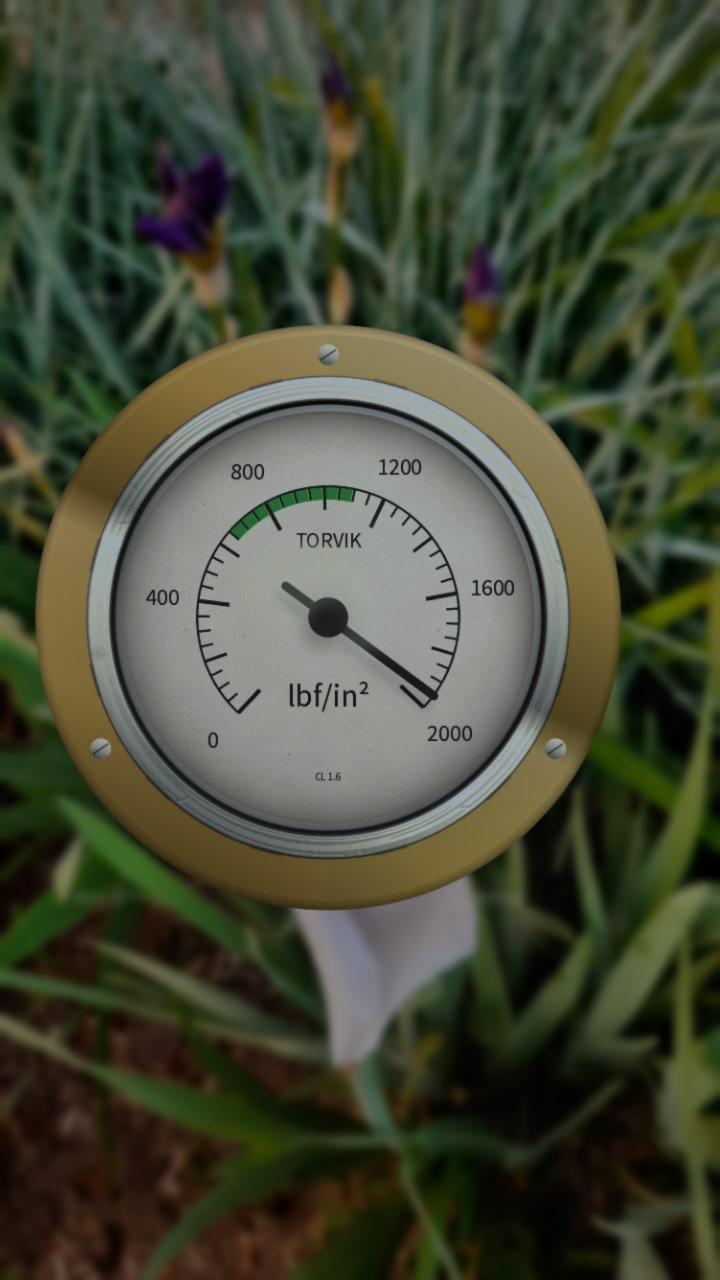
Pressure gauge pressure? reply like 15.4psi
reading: 1950psi
